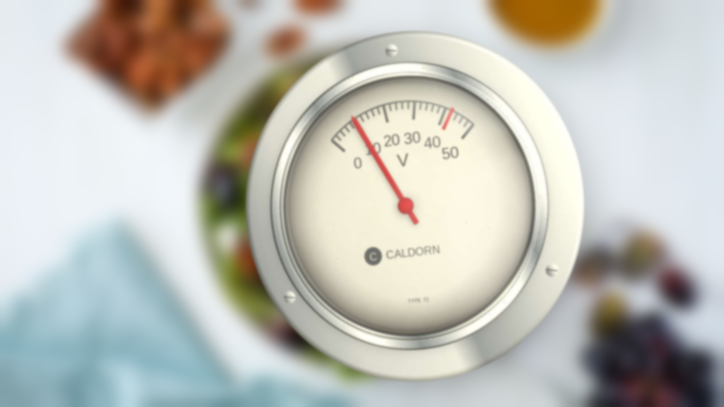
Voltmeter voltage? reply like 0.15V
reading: 10V
